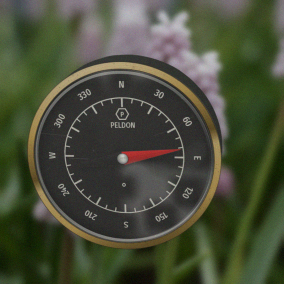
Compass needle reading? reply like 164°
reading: 80°
